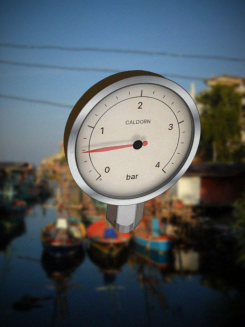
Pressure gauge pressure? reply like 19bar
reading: 0.6bar
